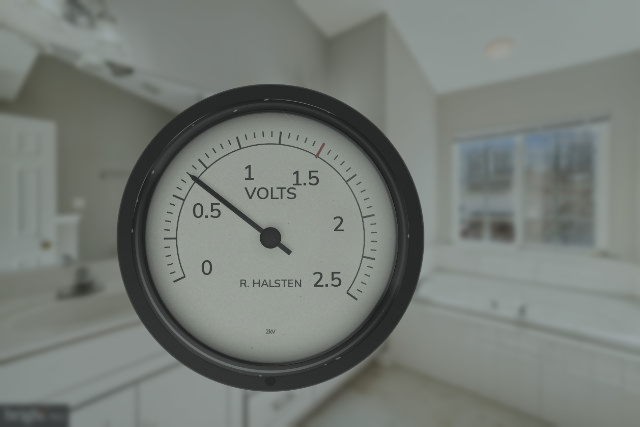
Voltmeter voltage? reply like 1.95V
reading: 0.65V
